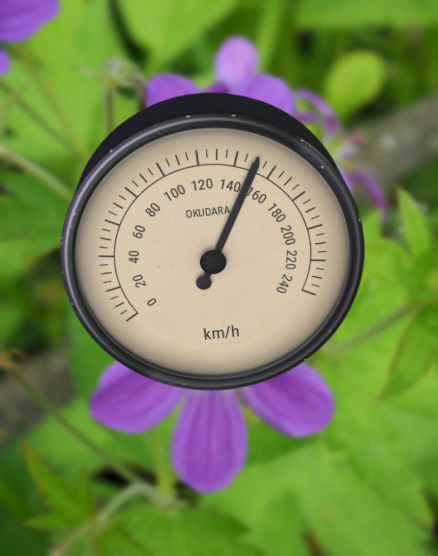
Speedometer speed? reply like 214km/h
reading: 150km/h
